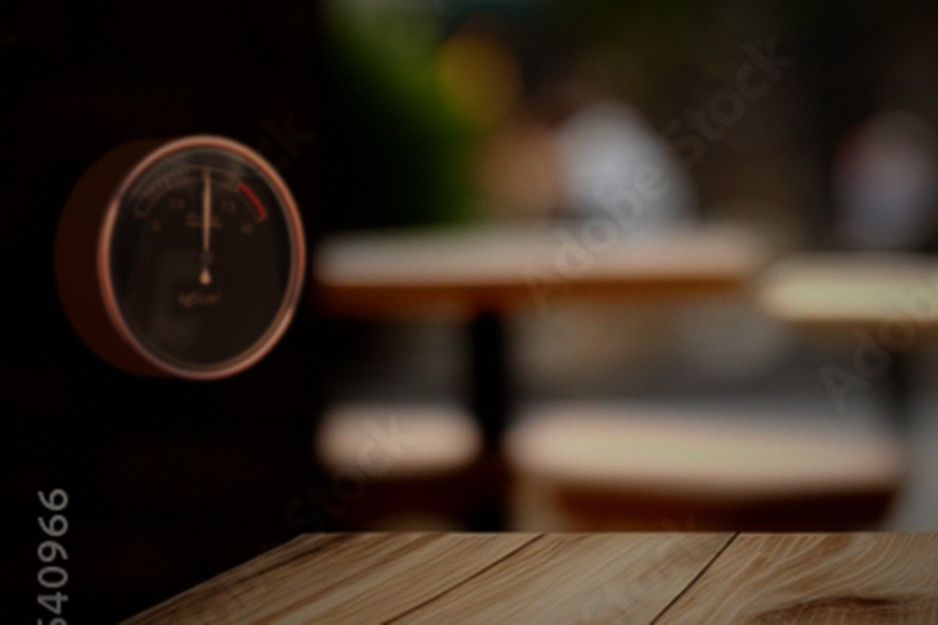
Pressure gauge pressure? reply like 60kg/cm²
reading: 5kg/cm²
